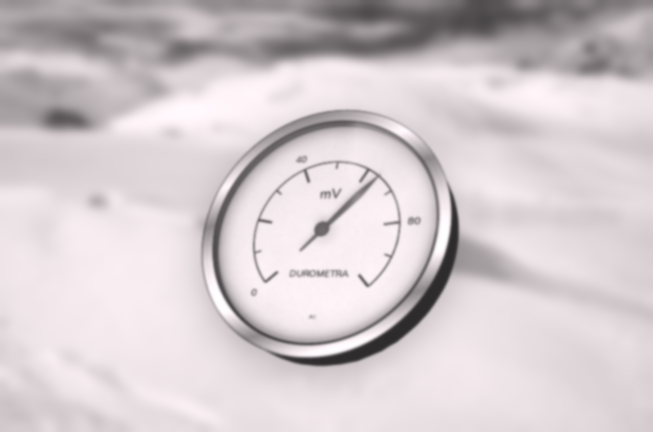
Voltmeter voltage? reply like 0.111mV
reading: 65mV
